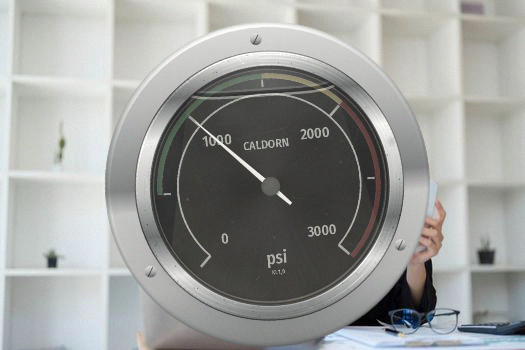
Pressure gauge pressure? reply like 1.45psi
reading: 1000psi
